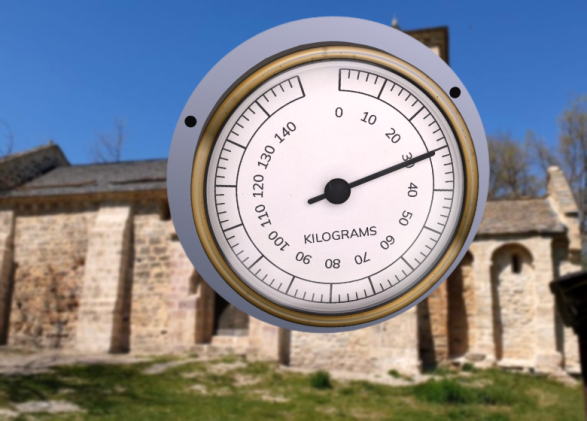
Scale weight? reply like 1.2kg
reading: 30kg
